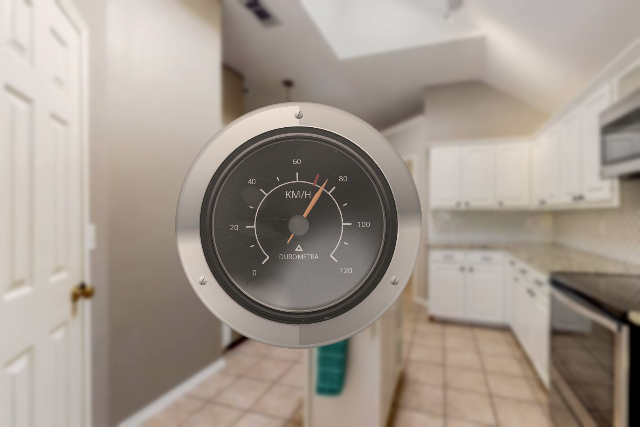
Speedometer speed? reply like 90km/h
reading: 75km/h
